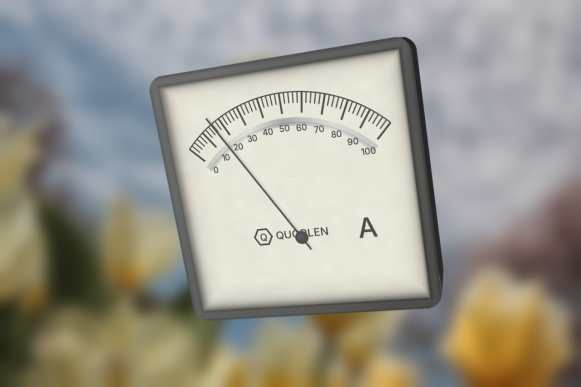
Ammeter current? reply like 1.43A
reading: 16A
